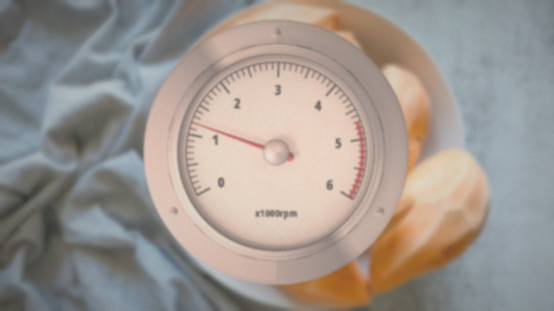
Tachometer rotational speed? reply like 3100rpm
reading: 1200rpm
